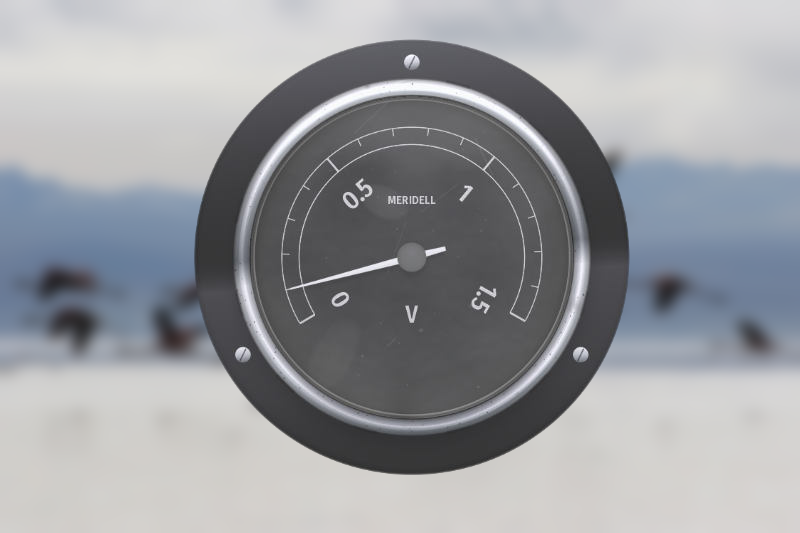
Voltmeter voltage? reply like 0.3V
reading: 0.1V
